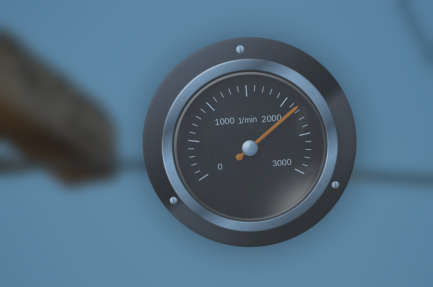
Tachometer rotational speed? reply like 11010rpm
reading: 2150rpm
